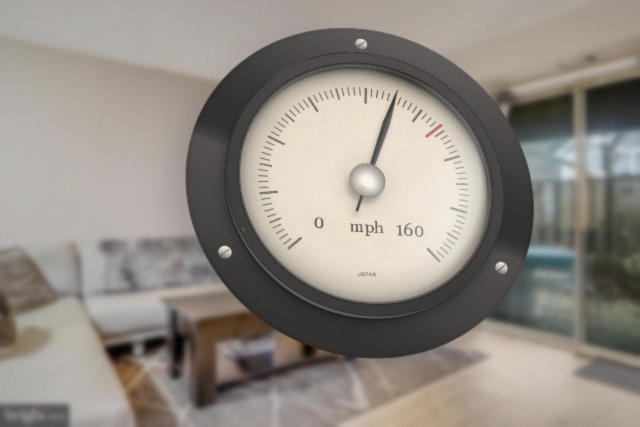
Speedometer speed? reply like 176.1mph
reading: 90mph
